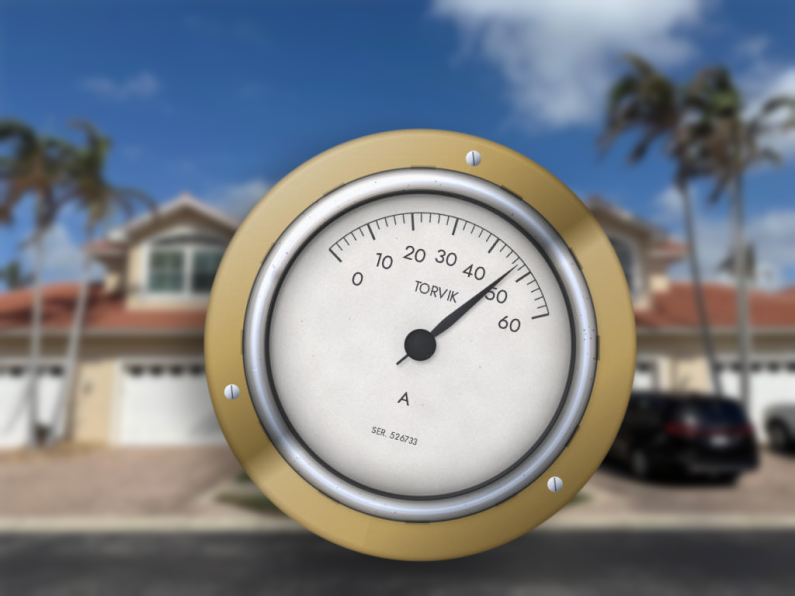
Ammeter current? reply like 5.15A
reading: 47A
